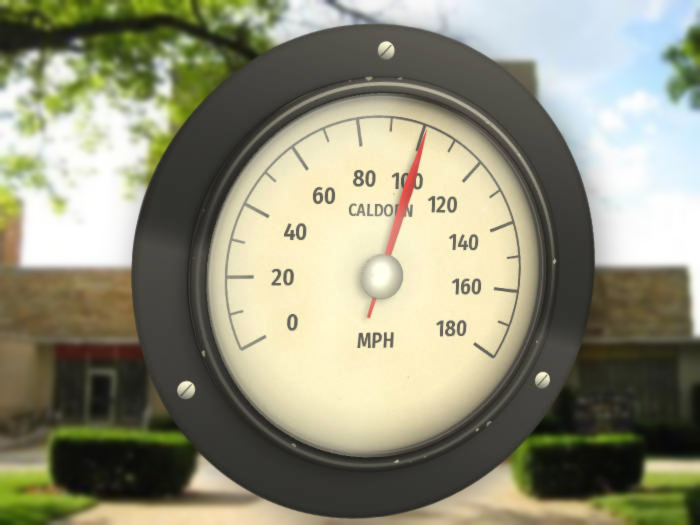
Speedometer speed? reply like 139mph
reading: 100mph
